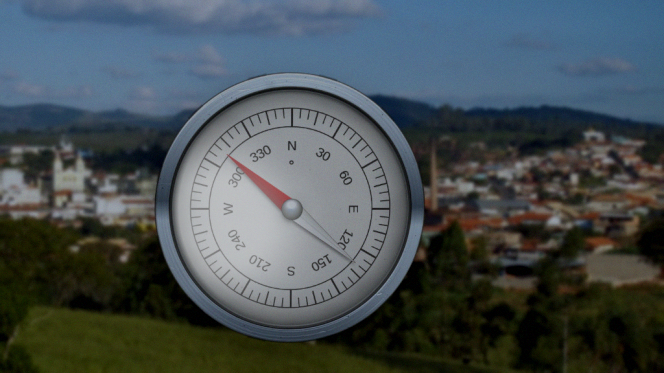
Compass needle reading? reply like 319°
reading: 310°
